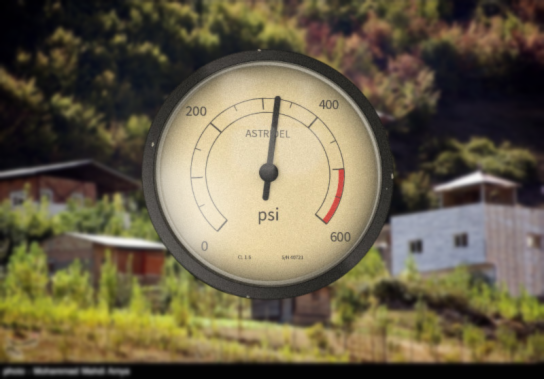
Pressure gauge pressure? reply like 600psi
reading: 325psi
